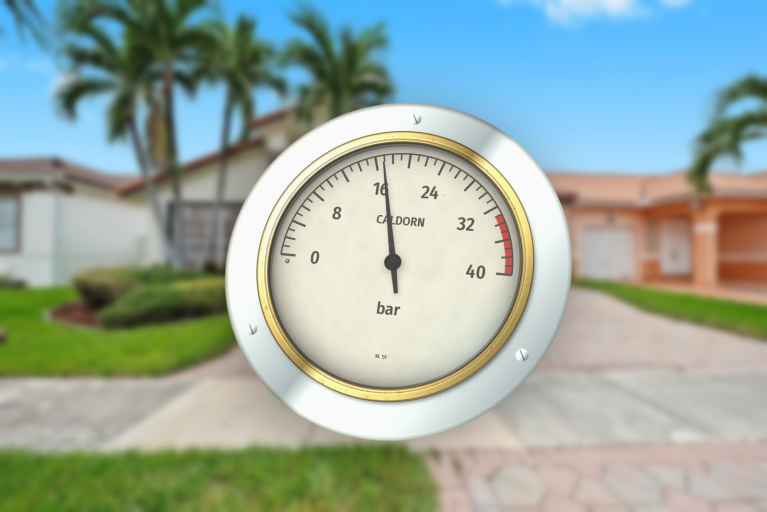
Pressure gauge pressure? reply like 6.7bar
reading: 17bar
